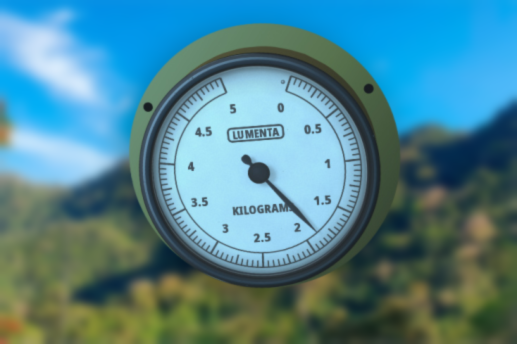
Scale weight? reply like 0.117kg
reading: 1.85kg
